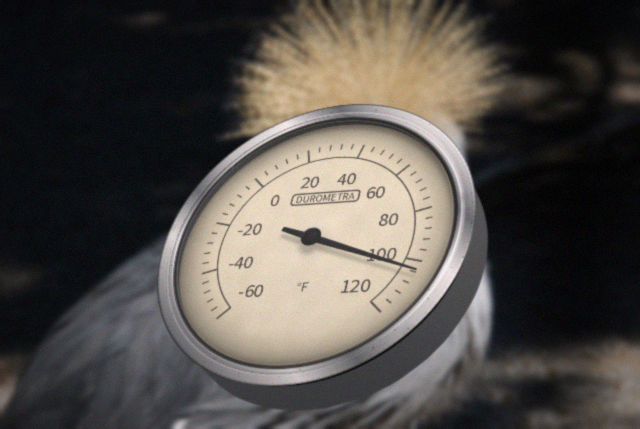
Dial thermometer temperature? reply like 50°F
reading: 104°F
